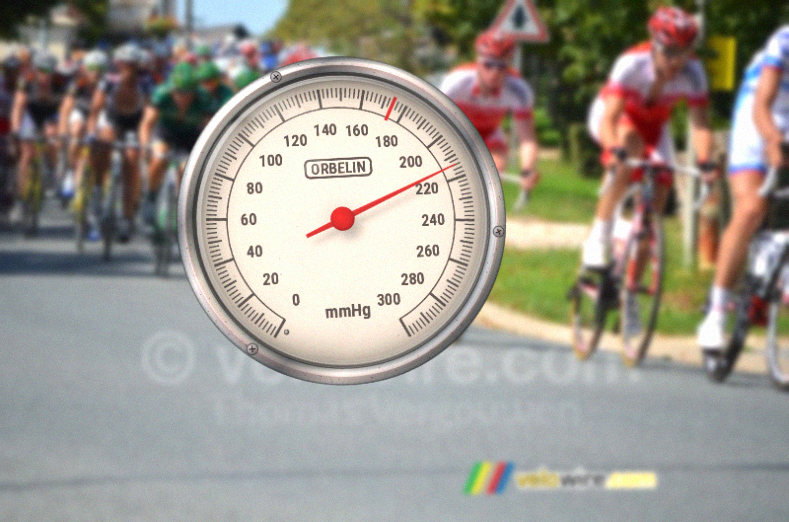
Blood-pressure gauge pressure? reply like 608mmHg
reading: 214mmHg
